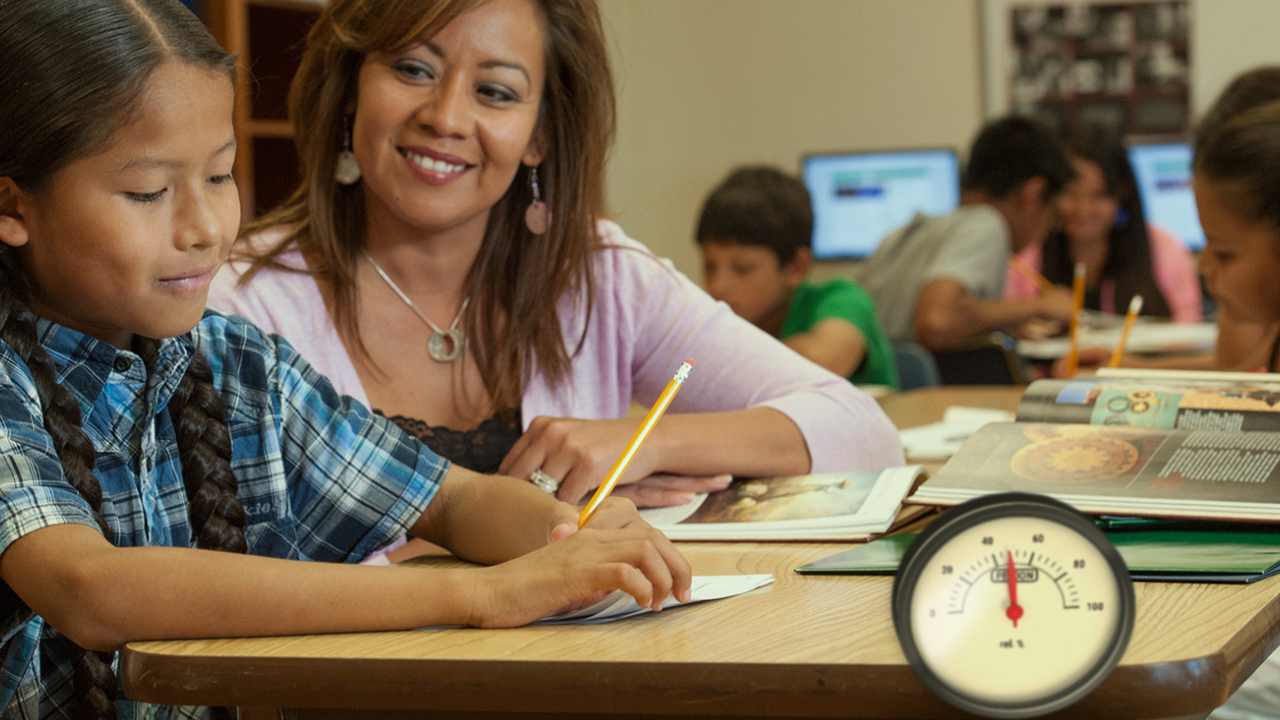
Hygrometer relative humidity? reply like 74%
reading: 48%
